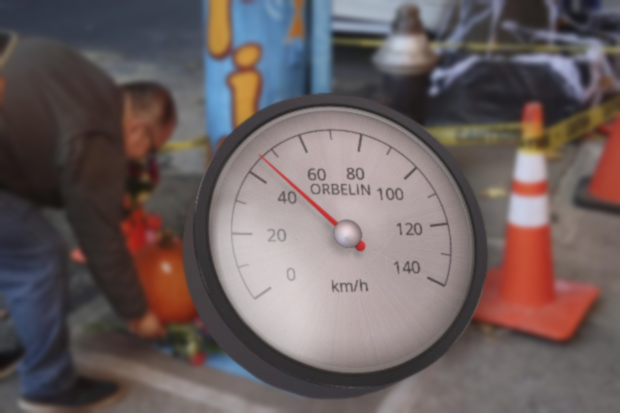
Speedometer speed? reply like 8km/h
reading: 45km/h
